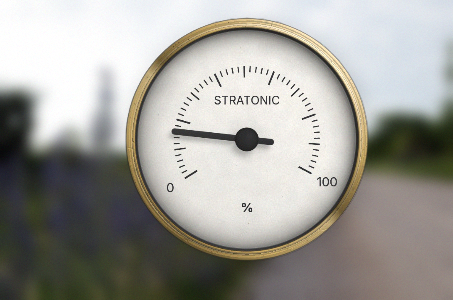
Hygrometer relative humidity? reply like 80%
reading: 16%
